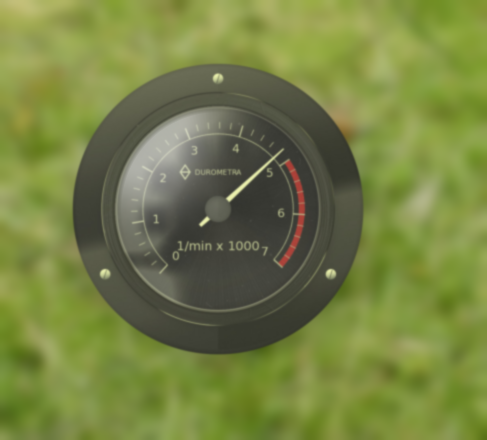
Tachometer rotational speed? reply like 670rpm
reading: 4800rpm
